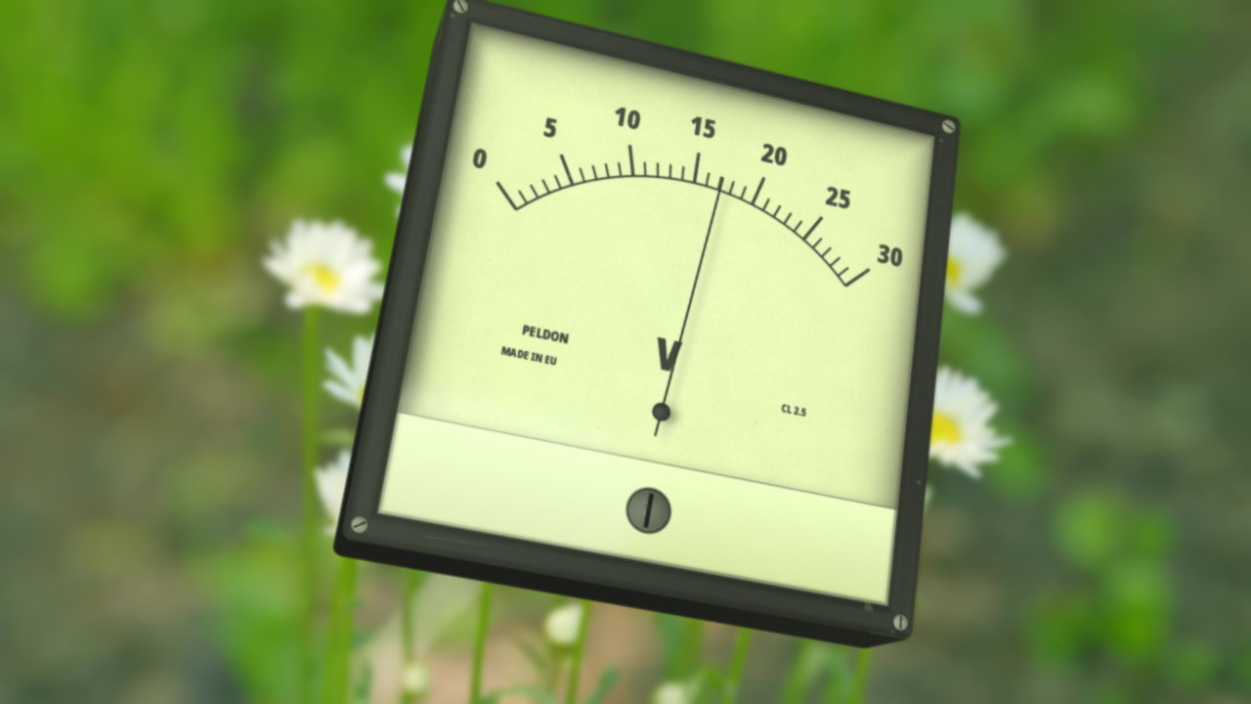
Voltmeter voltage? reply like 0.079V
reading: 17V
